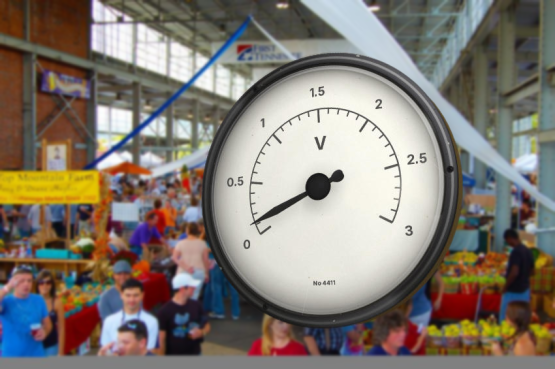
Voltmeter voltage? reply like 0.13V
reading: 0.1V
